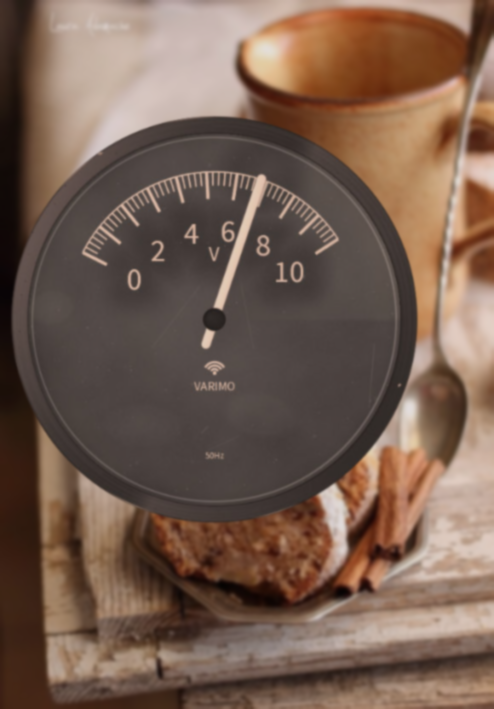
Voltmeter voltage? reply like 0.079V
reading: 6.8V
